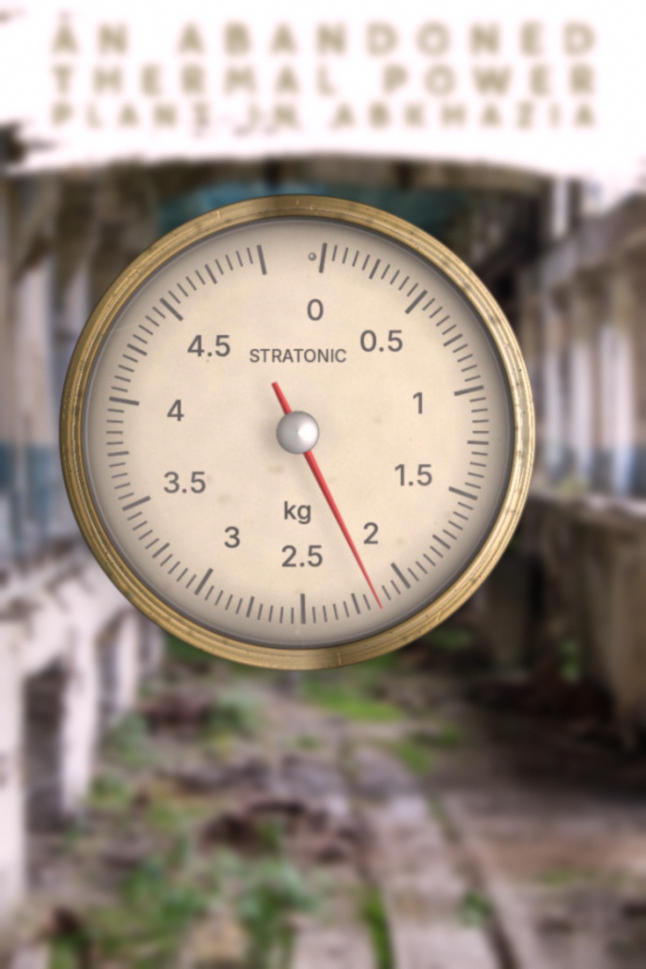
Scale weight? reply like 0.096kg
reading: 2.15kg
